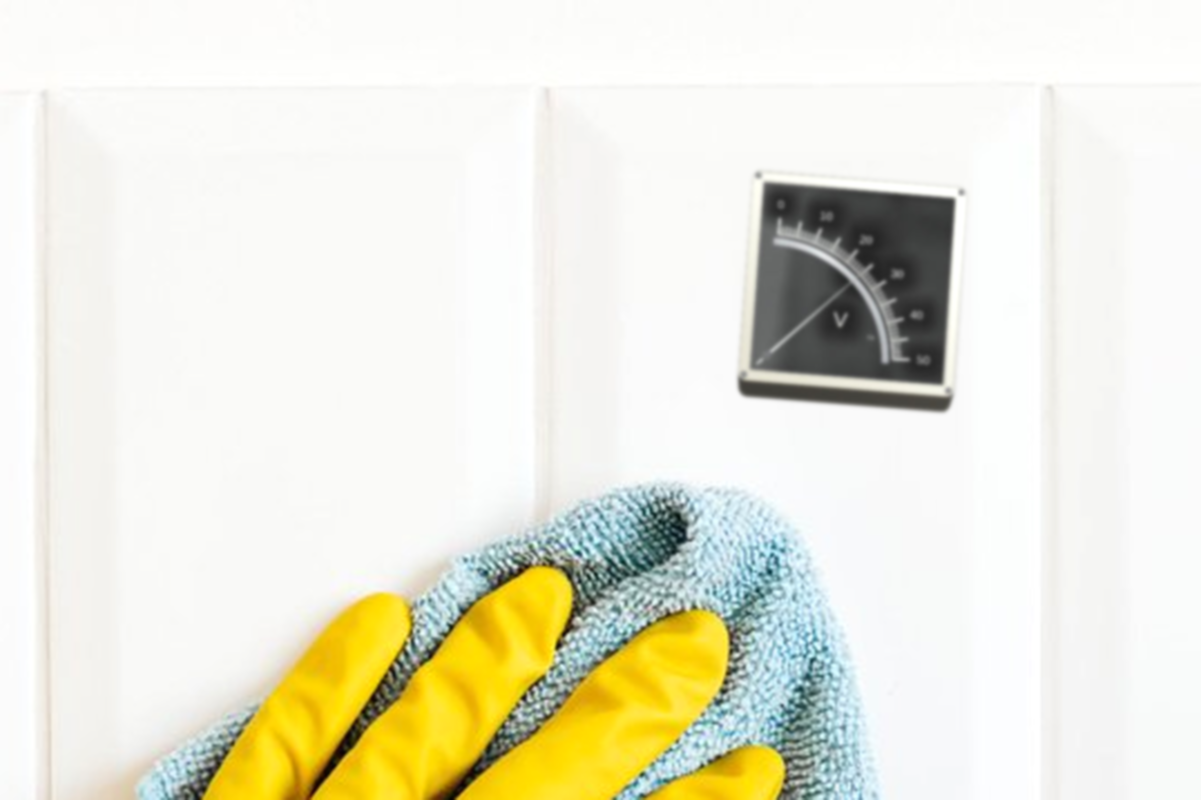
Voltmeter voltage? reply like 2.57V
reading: 25V
